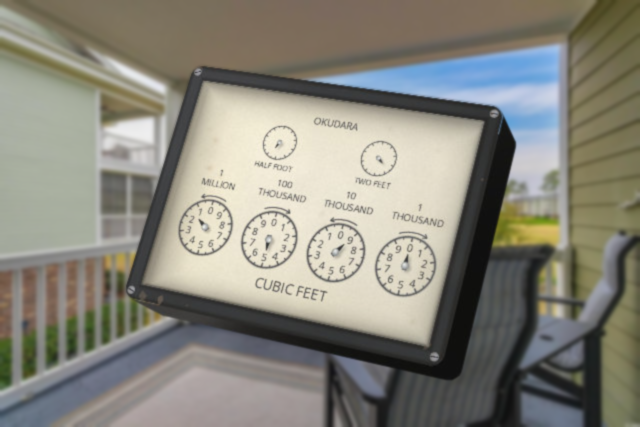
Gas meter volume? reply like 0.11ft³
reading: 149000ft³
